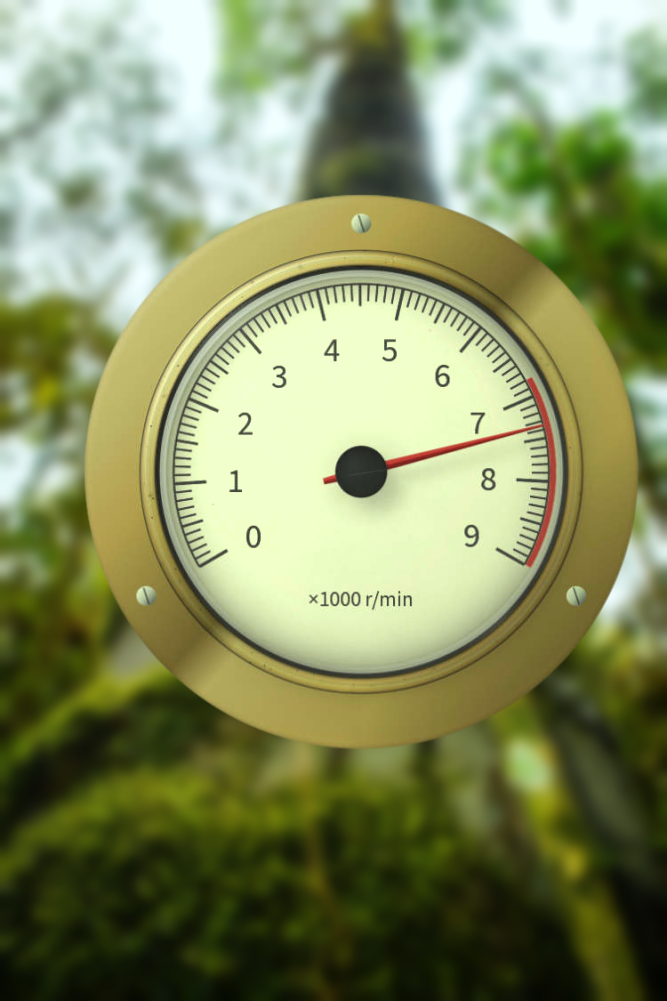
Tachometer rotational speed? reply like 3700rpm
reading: 7350rpm
